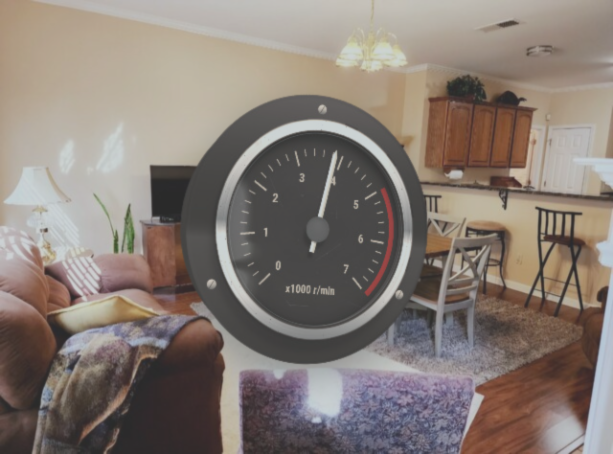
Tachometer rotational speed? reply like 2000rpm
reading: 3800rpm
